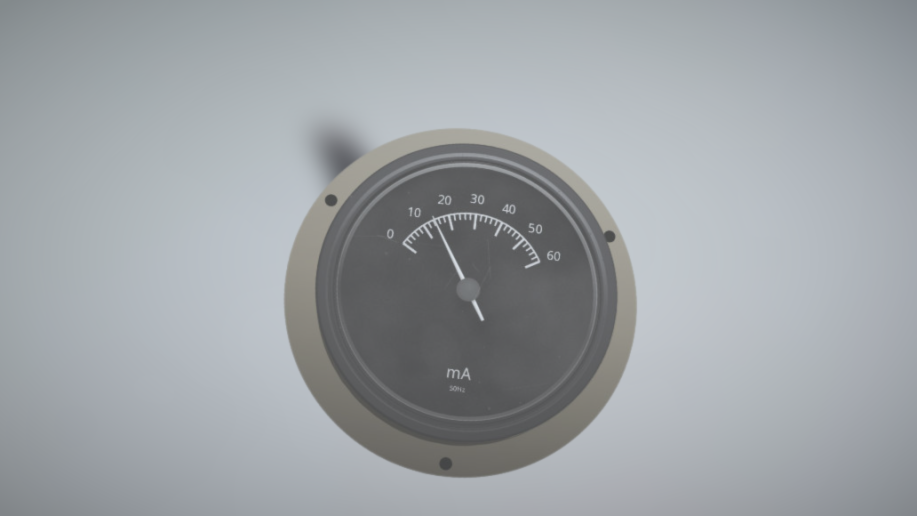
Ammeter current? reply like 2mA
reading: 14mA
